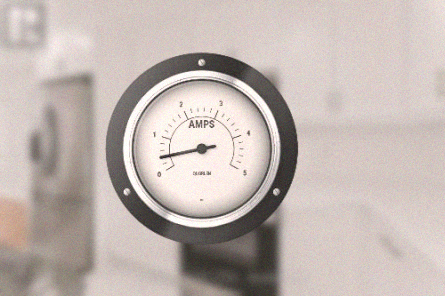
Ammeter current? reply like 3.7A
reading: 0.4A
